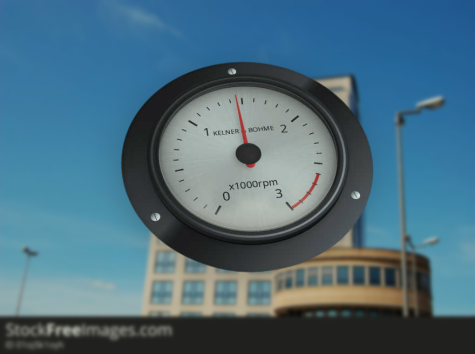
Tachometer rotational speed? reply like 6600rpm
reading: 1450rpm
